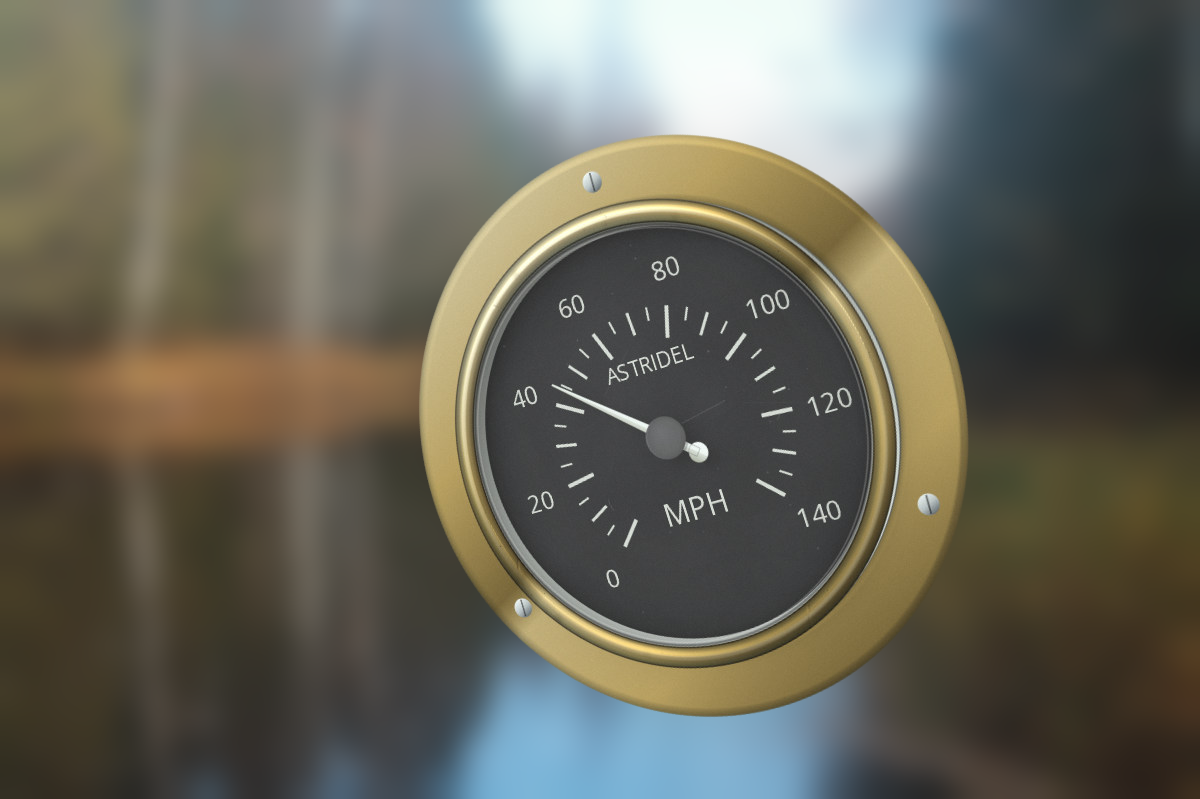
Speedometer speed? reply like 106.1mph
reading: 45mph
